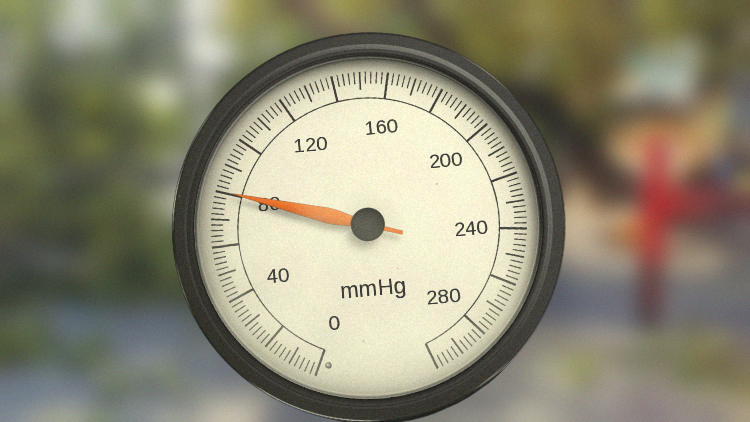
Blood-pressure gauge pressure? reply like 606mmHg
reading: 80mmHg
